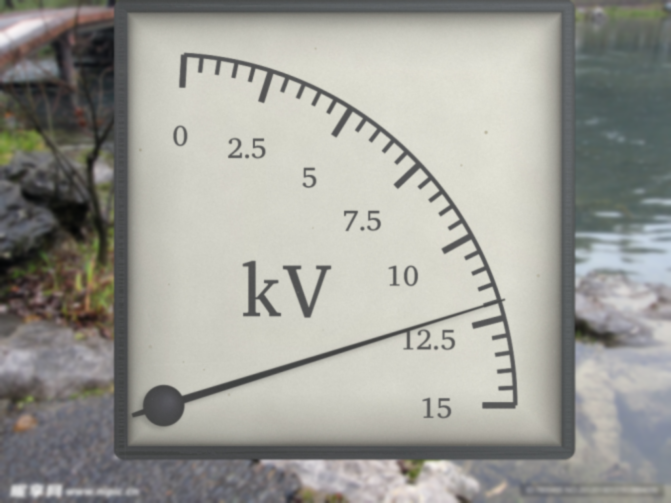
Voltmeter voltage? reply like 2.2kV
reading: 12kV
